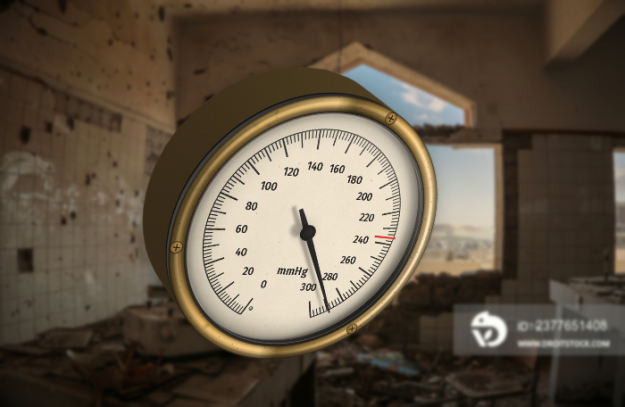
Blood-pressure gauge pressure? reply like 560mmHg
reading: 290mmHg
